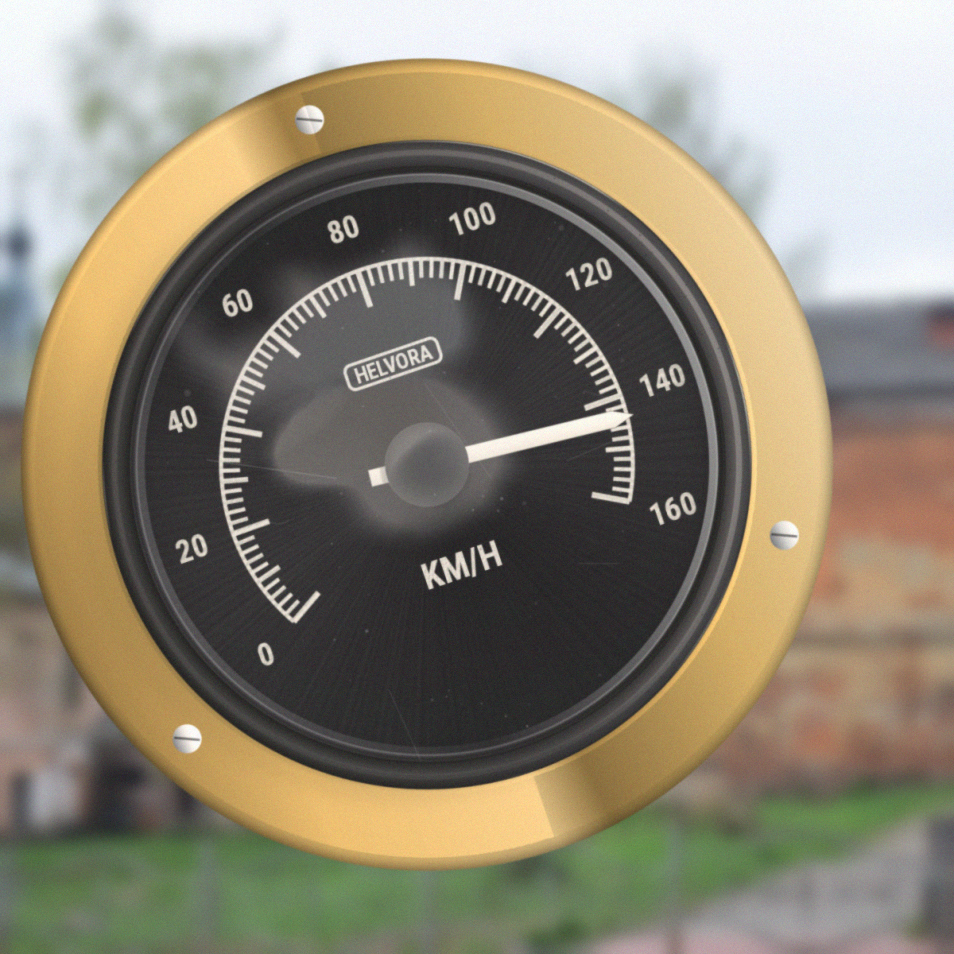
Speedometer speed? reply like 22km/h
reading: 144km/h
